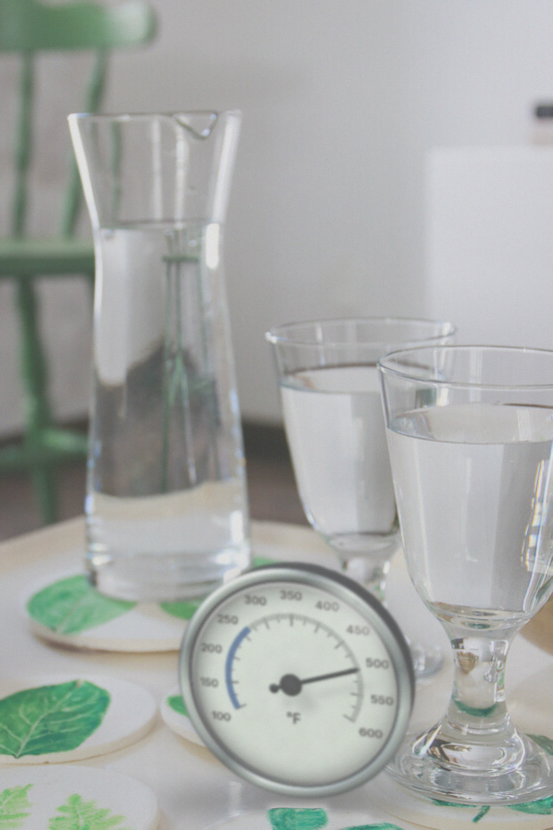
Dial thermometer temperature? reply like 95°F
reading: 500°F
